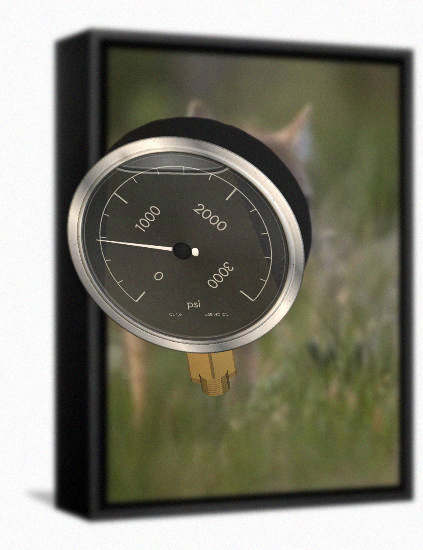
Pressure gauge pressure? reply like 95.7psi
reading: 600psi
